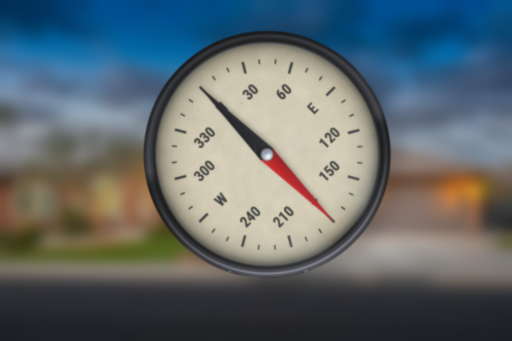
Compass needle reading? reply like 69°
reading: 180°
